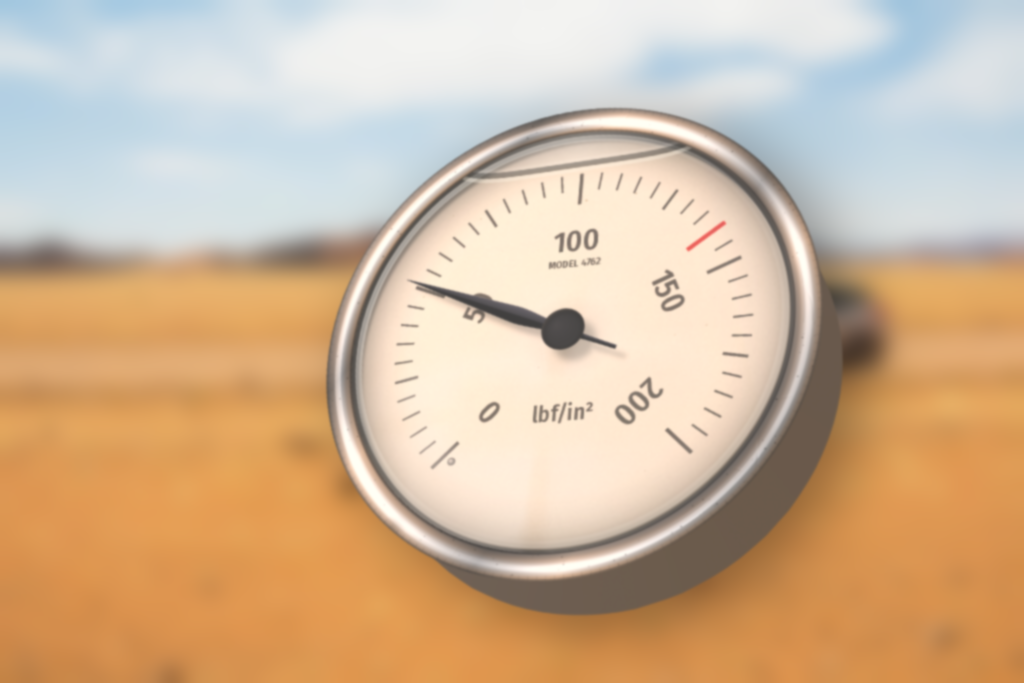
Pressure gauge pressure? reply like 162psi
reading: 50psi
